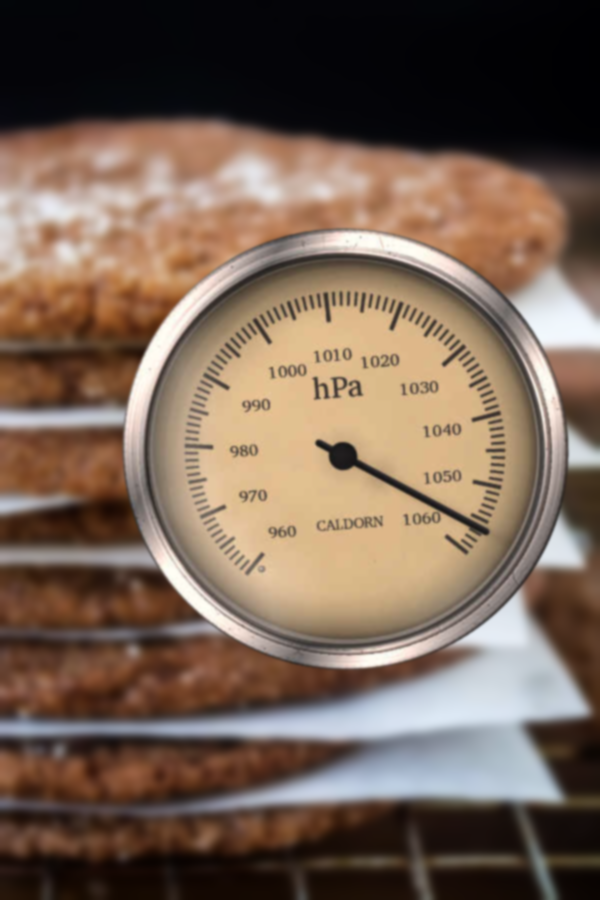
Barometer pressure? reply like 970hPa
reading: 1056hPa
